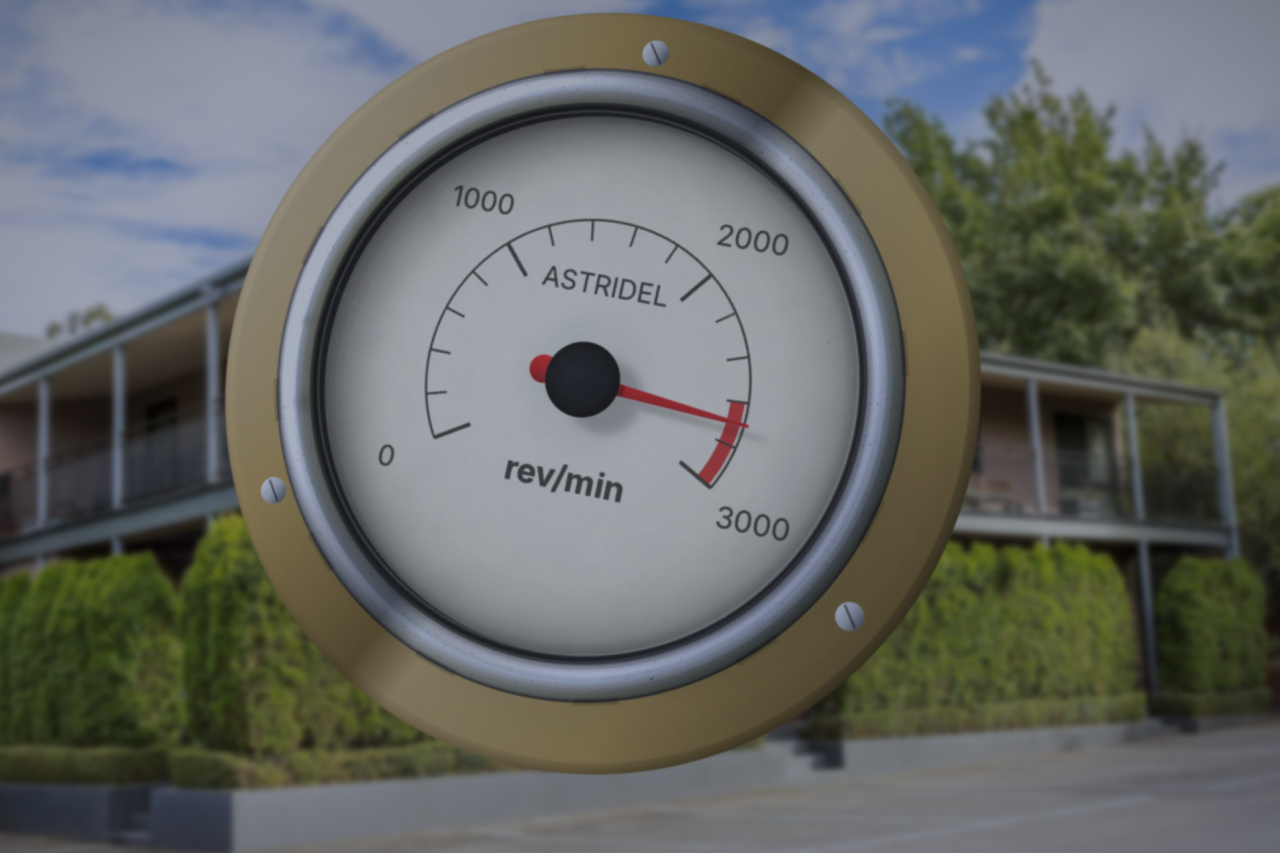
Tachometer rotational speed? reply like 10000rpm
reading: 2700rpm
